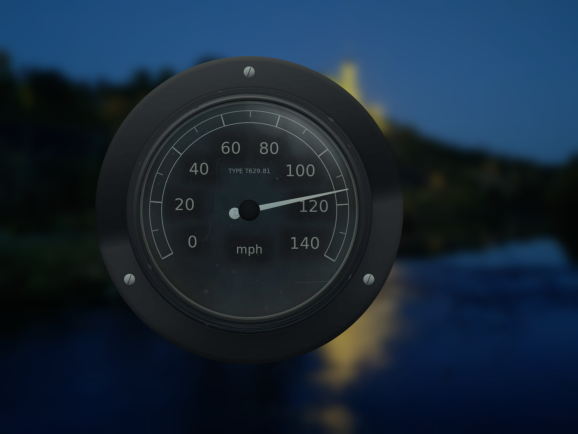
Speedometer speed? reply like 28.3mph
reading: 115mph
